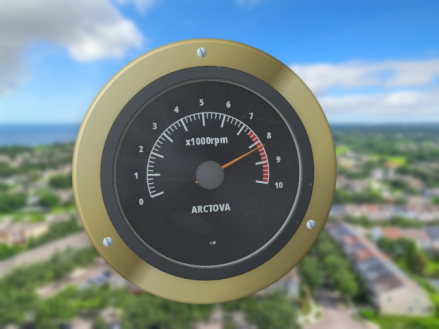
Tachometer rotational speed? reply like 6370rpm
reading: 8200rpm
